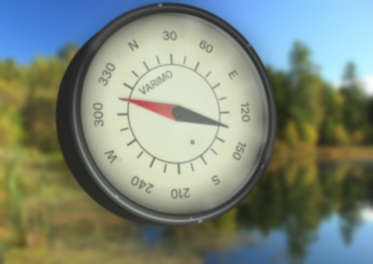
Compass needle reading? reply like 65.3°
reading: 315°
